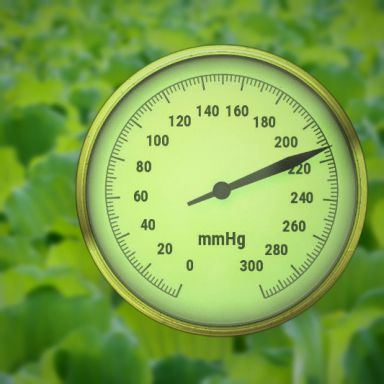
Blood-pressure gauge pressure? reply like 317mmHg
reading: 214mmHg
